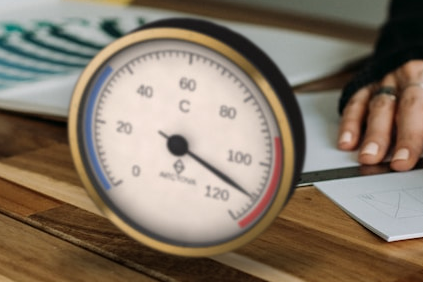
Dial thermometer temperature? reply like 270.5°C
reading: 110°C
